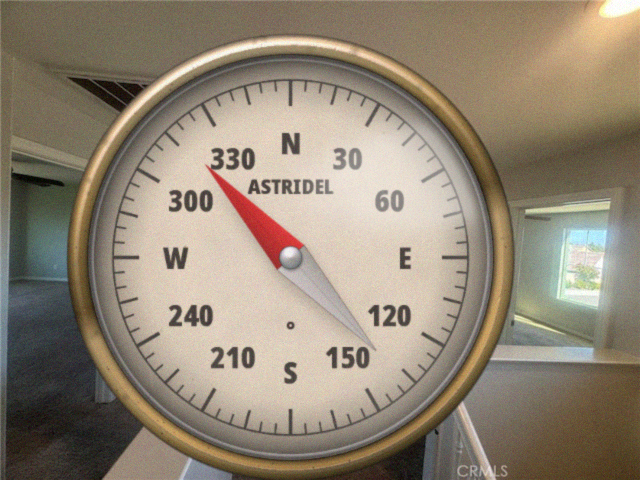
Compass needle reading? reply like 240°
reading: 317.5°
